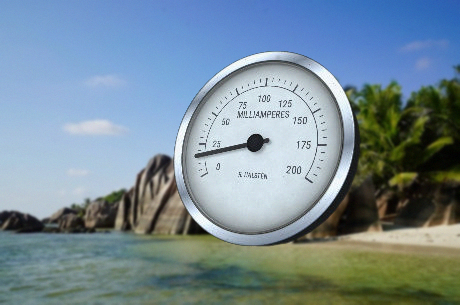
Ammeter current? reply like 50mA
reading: 15mA
